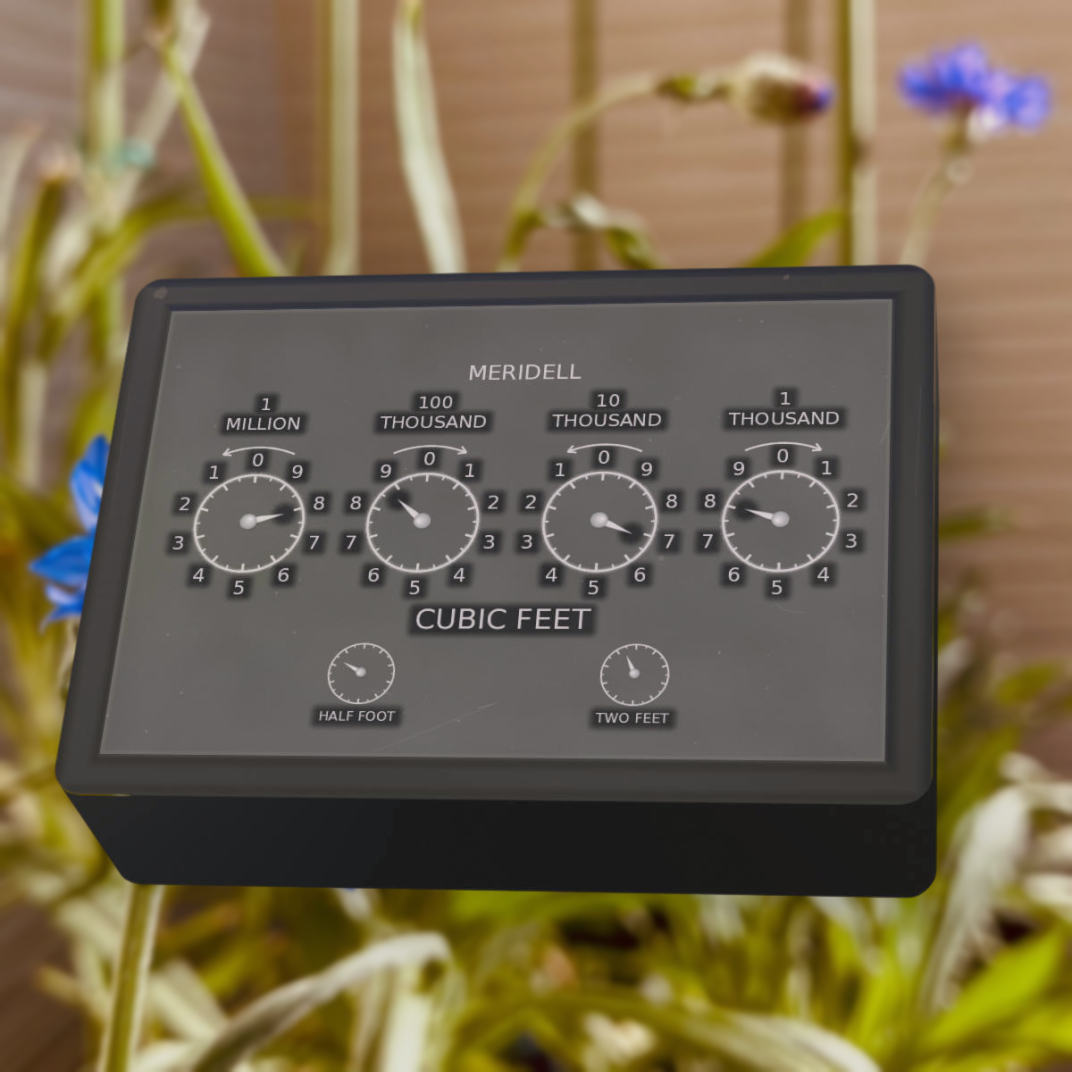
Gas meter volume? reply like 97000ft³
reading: 786800ft³
